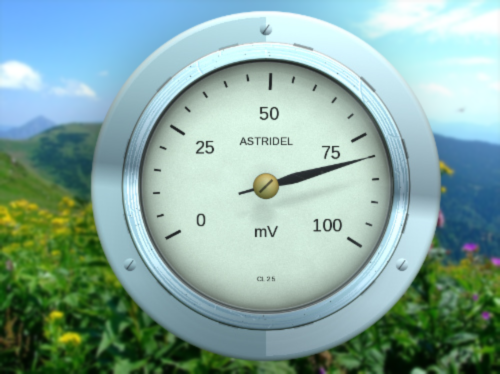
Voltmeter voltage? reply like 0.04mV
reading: 80mV
